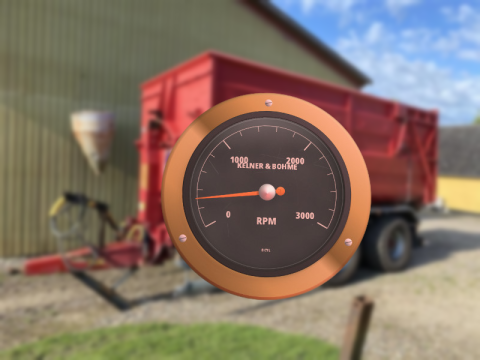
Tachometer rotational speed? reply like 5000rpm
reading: 300rpm
